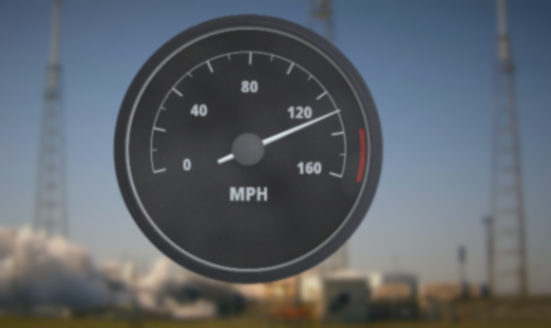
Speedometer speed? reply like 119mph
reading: 130mph
